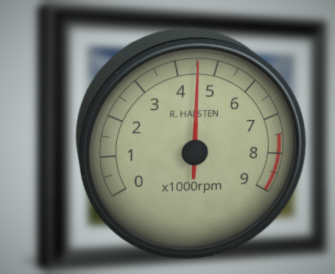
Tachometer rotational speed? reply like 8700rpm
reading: 4500rpm
